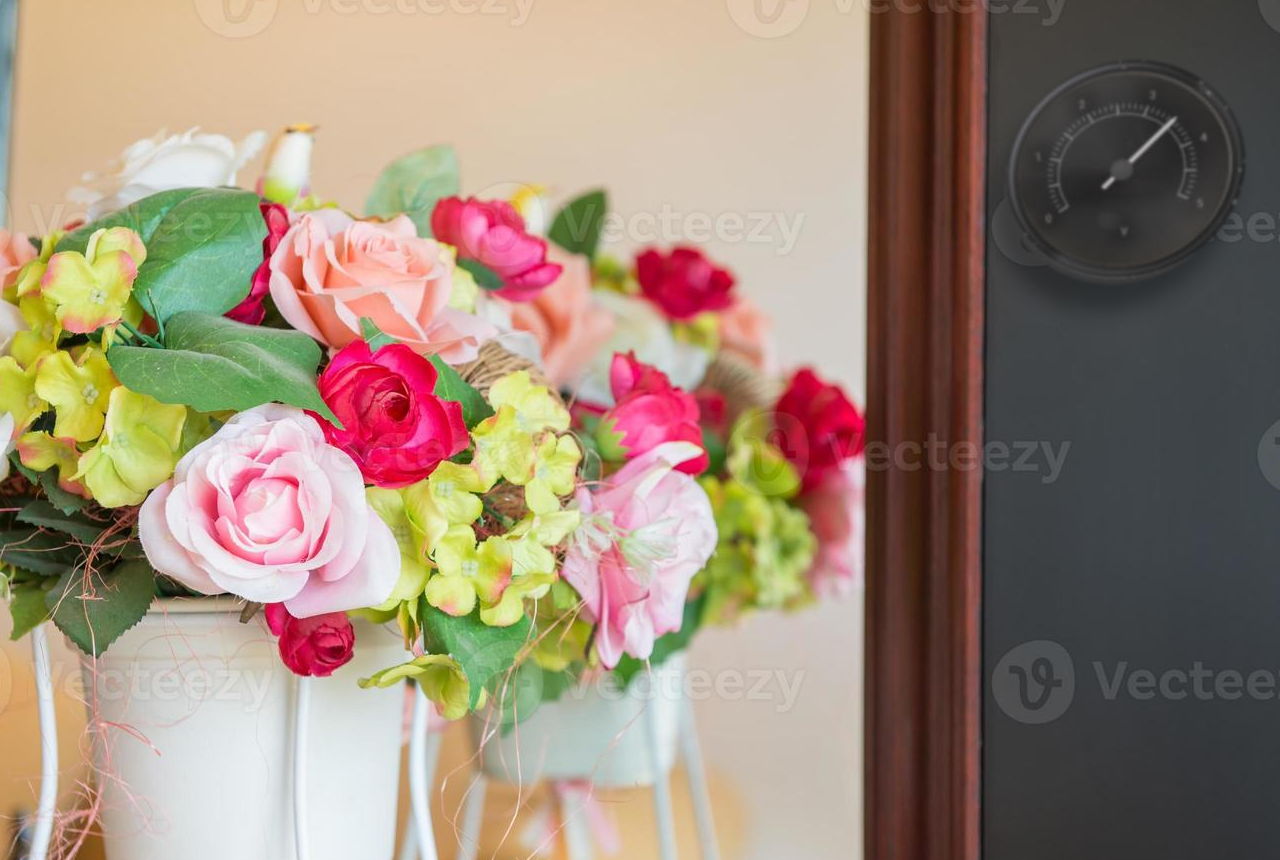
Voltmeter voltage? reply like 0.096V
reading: 3.5V
